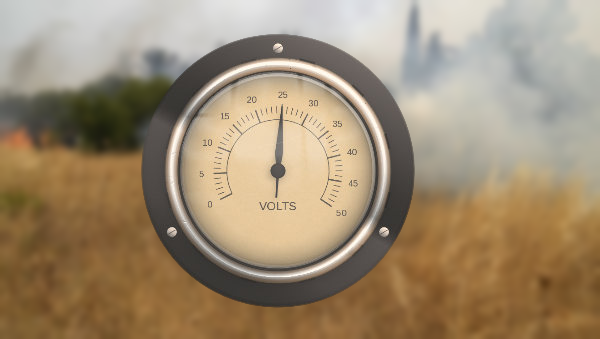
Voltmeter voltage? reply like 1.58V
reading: 25V
